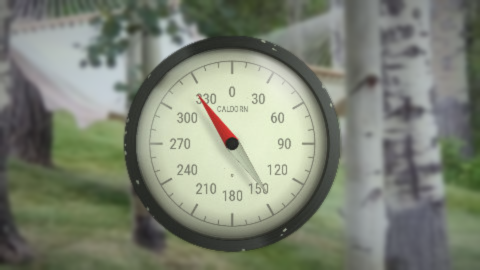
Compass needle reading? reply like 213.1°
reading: 325°
